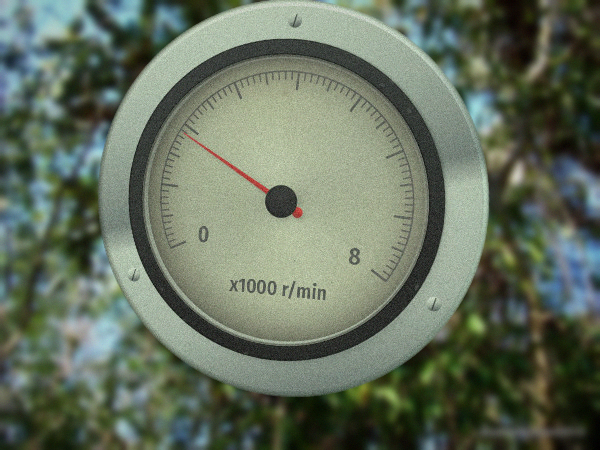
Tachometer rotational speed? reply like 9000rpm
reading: 1900rpm
